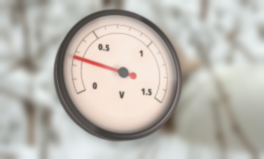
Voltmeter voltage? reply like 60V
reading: 0.25V
